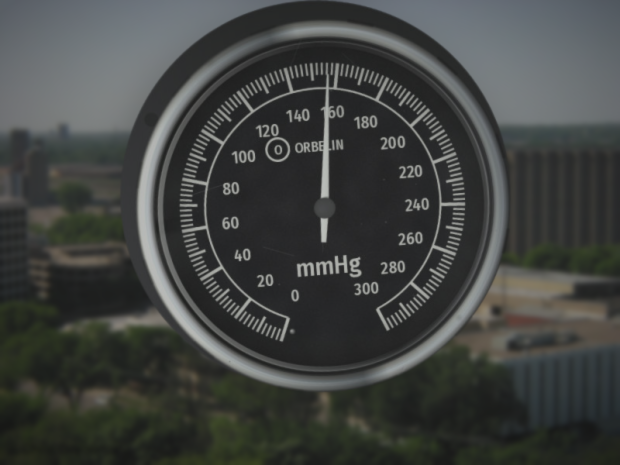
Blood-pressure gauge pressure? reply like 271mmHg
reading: 156mmHg
